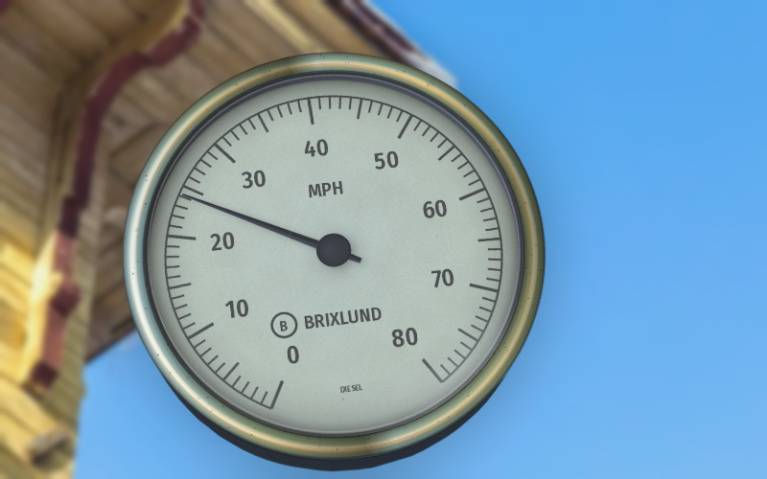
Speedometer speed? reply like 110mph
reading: 24mph
